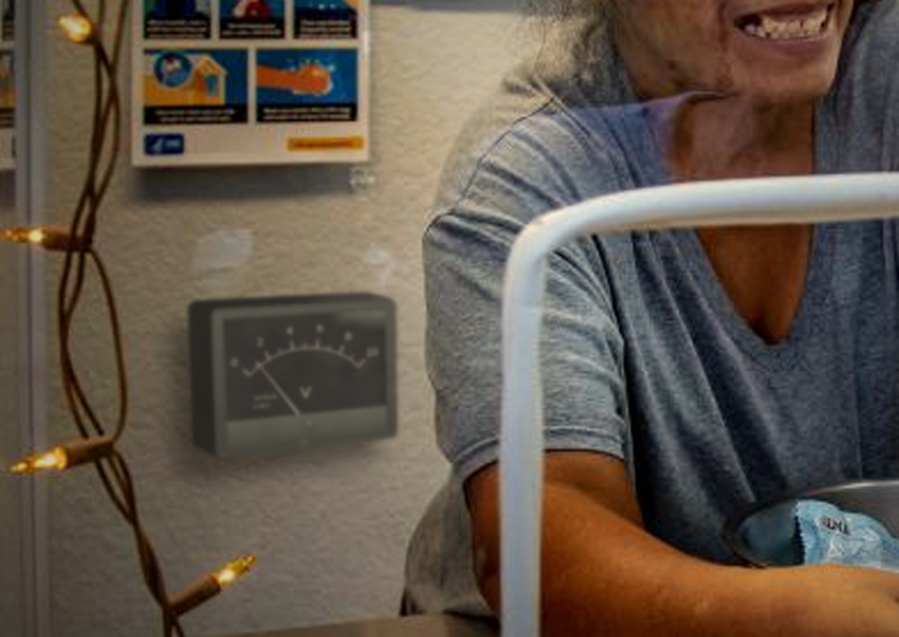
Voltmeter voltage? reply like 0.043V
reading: 1V
